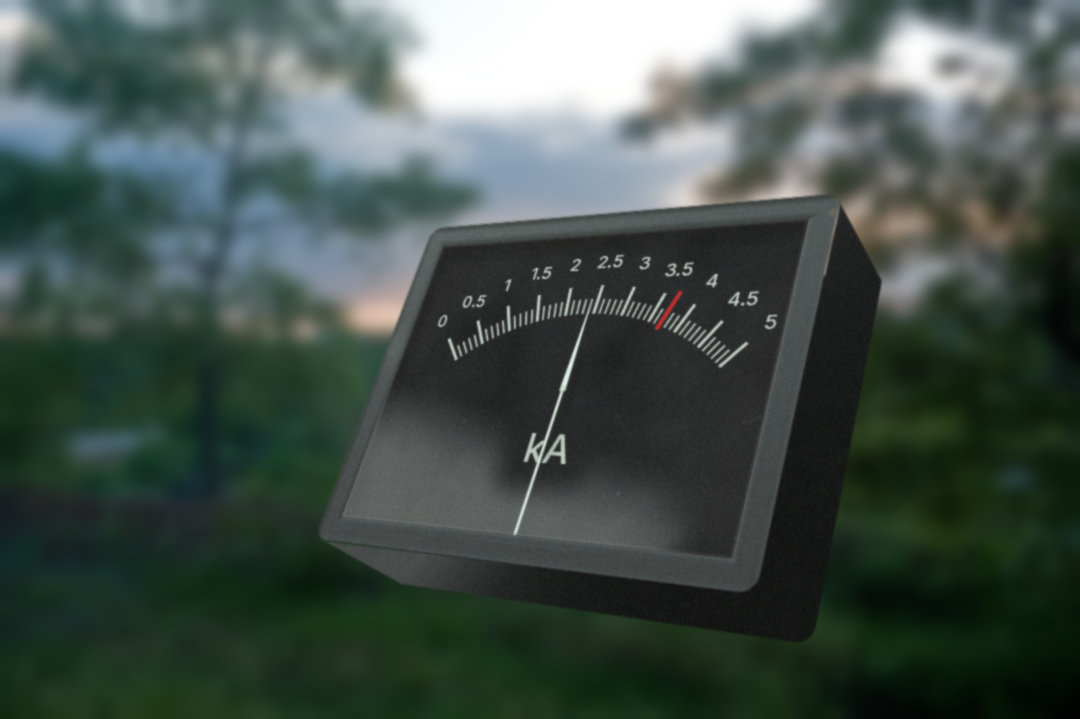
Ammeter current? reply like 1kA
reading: 2.5kA
